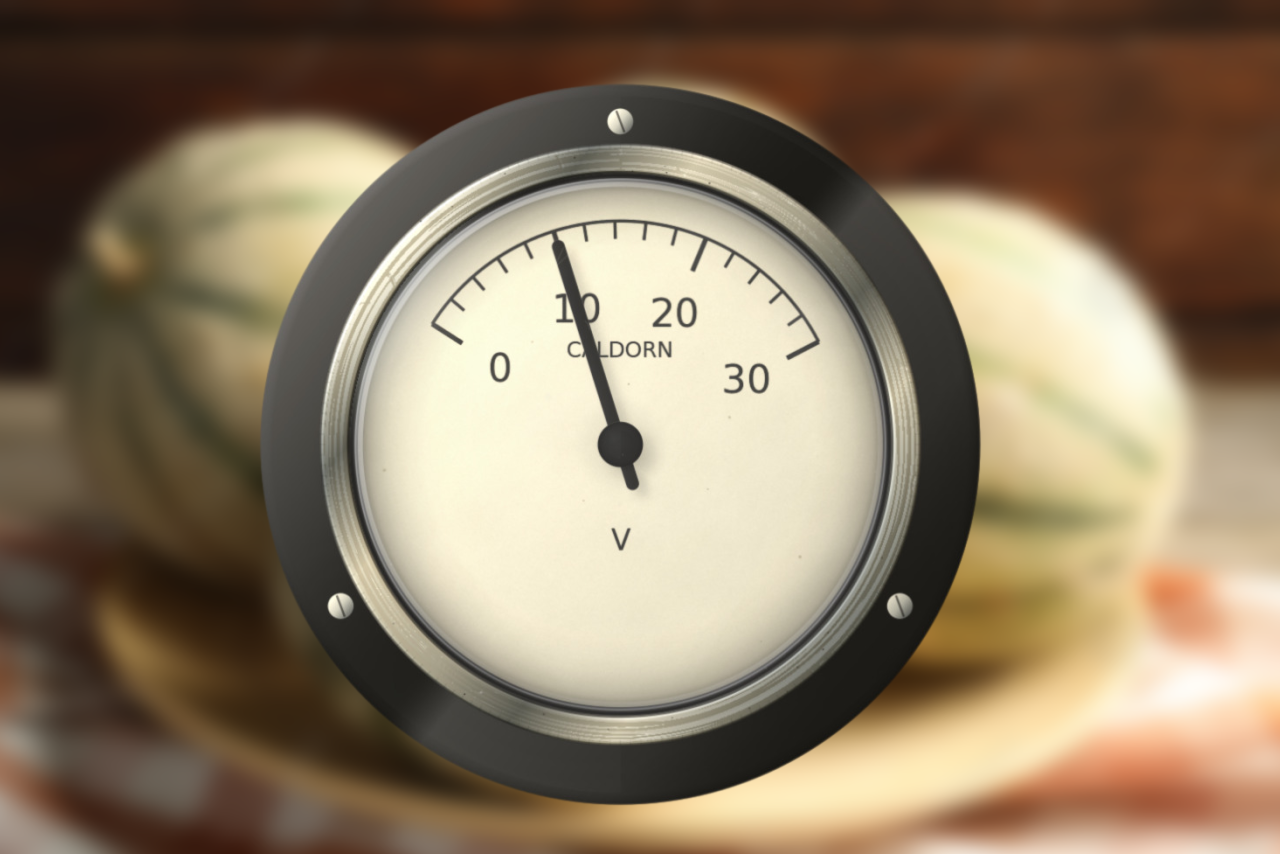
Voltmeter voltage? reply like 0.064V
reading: 10V
